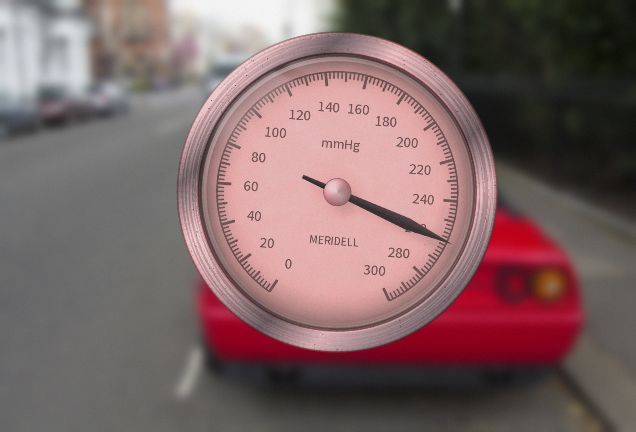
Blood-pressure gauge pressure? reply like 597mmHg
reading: 260mmHg
